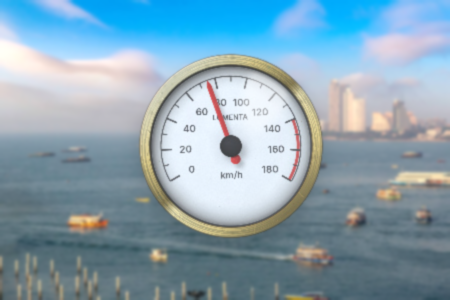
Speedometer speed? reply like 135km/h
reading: 75km/h
